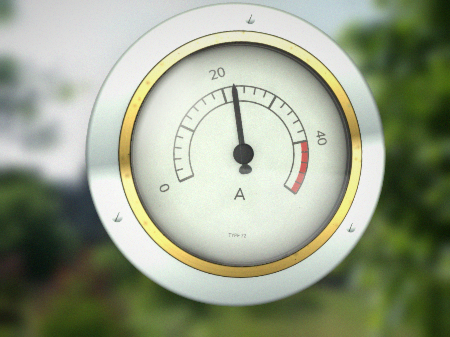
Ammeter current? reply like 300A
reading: 22A
